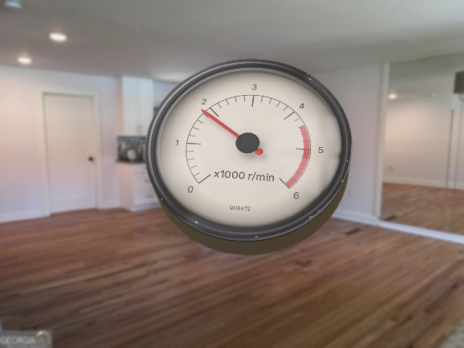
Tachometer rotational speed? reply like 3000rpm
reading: 1800rpm
